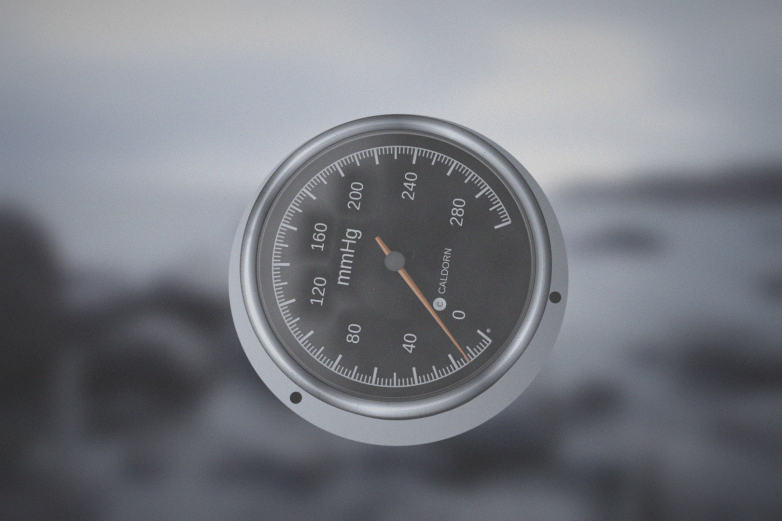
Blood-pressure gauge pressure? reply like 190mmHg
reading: 14mmHg
